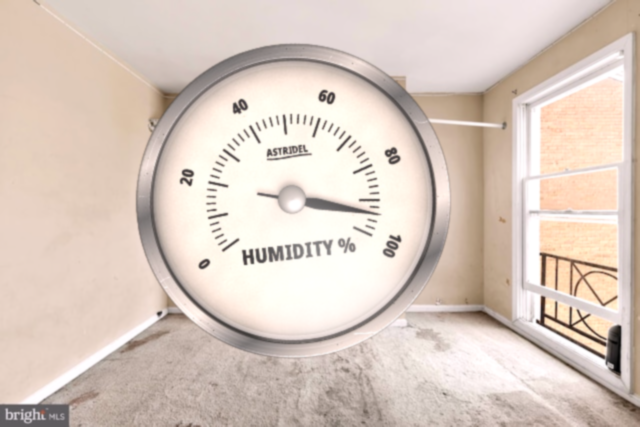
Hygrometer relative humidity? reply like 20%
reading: 94%
